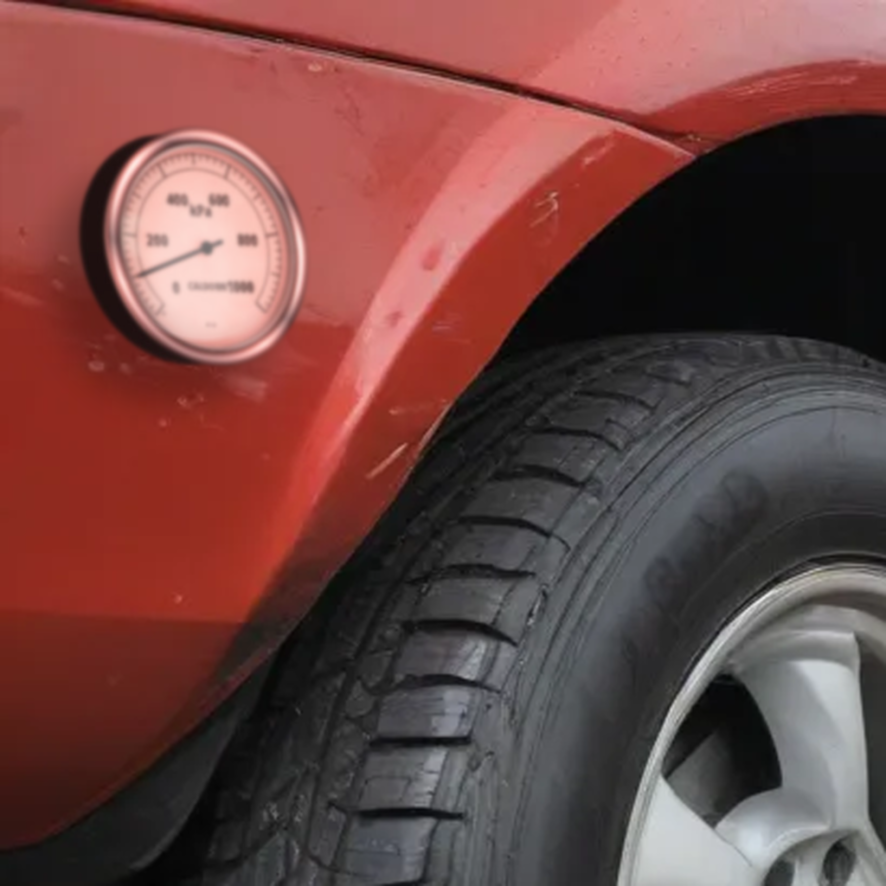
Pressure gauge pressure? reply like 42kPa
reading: 100kPa
